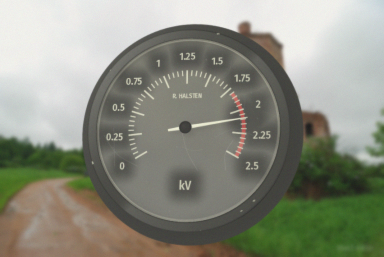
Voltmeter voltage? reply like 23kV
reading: 2.1kV
